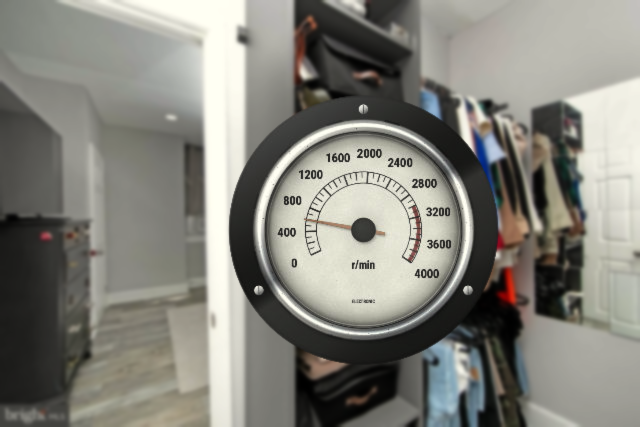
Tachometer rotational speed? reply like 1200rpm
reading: 600rpm
